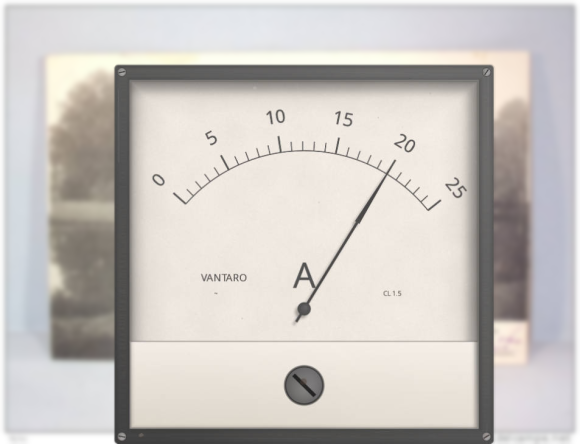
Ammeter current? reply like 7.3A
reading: 20A
